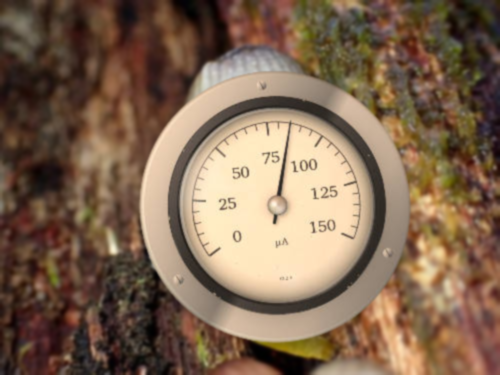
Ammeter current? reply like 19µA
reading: 85µA
